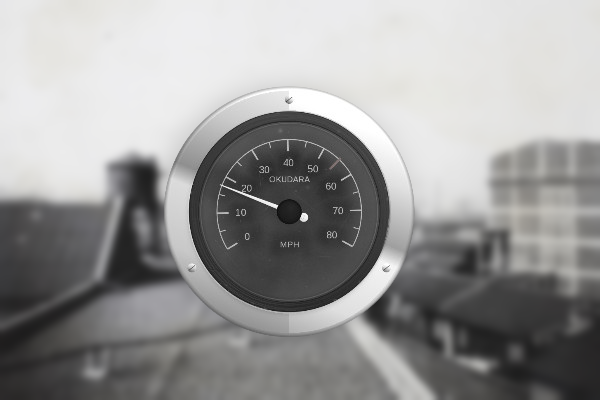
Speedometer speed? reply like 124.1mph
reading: 17.5mph
